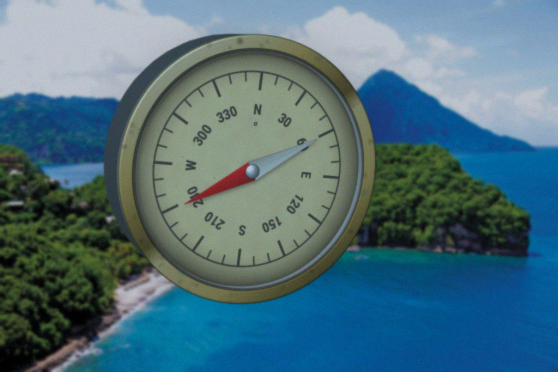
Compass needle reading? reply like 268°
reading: 240°
